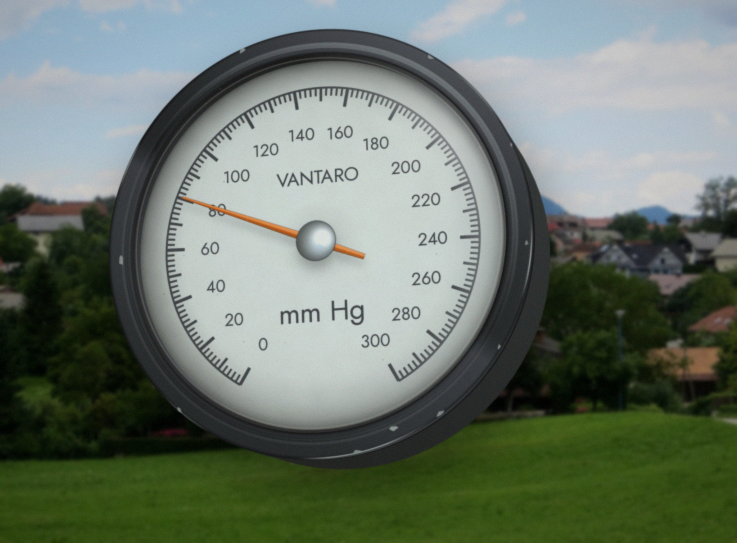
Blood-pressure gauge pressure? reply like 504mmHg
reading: 80mmHg
